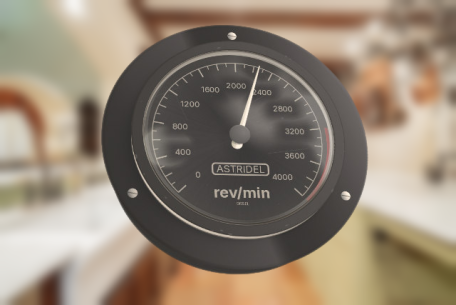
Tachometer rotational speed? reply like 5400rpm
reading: 2250rpm
